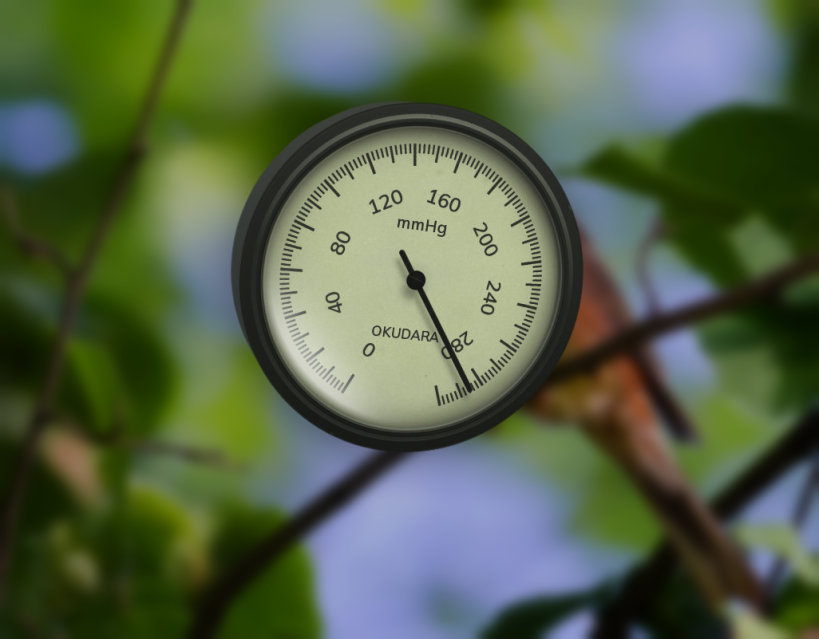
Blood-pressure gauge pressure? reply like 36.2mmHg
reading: 286mmHg
